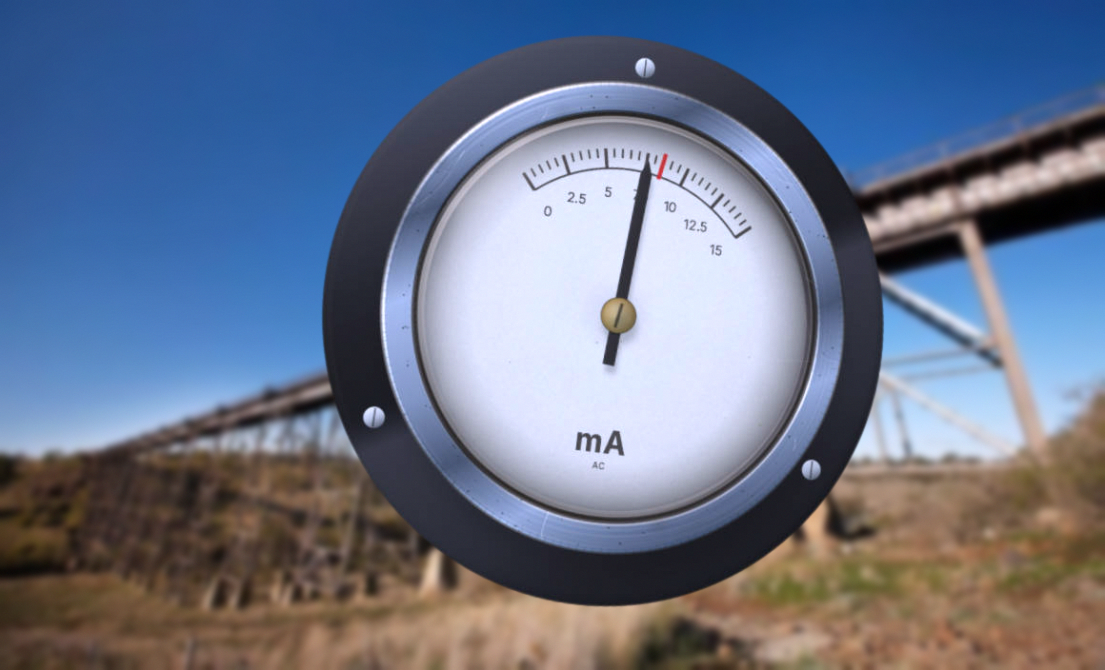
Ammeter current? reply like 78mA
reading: 7.5mA
